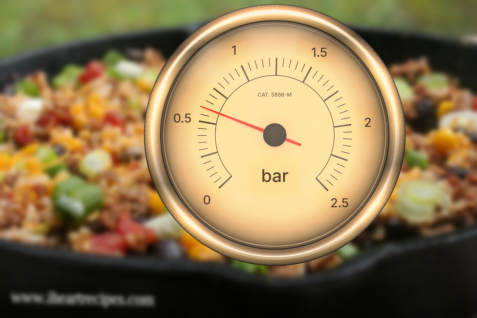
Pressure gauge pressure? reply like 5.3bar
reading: 0.6bar
